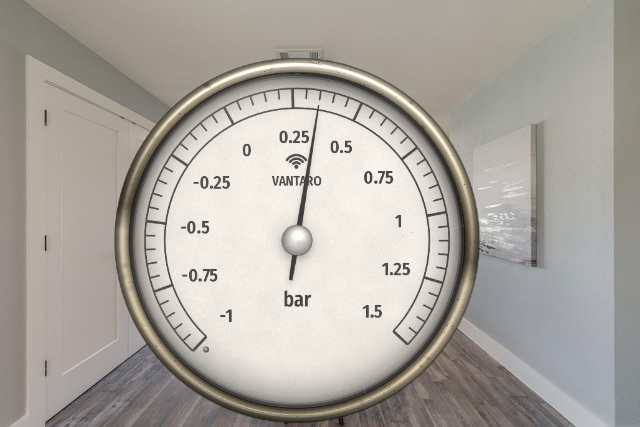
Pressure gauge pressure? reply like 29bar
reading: 0.35bar
